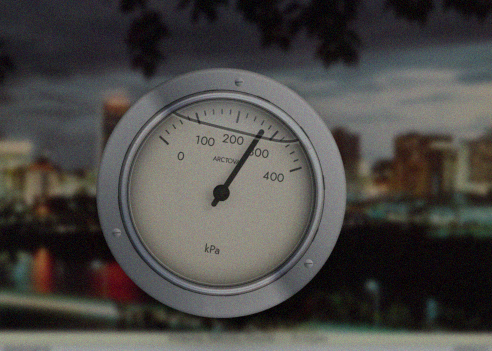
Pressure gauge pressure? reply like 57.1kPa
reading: 270kPa
